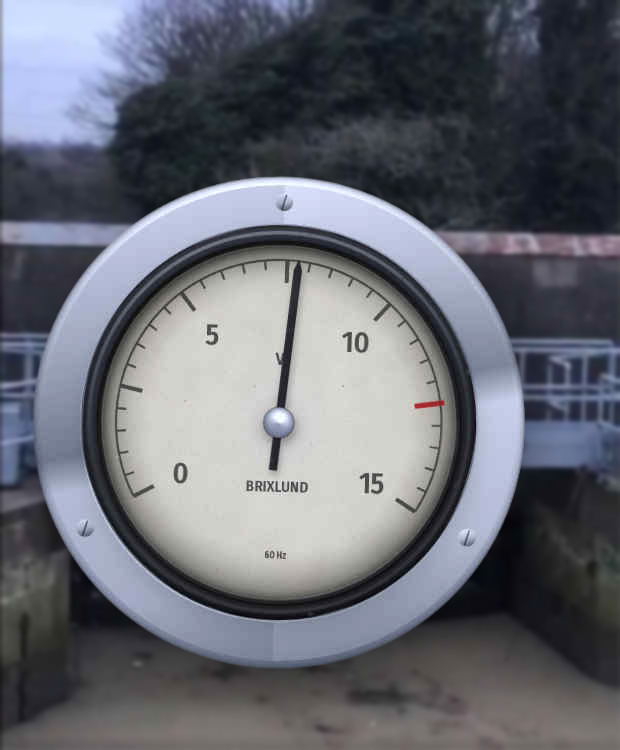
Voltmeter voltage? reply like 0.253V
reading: 7.75V
